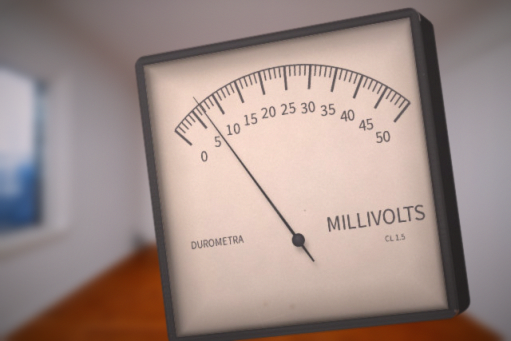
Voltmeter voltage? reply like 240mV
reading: 7mV
